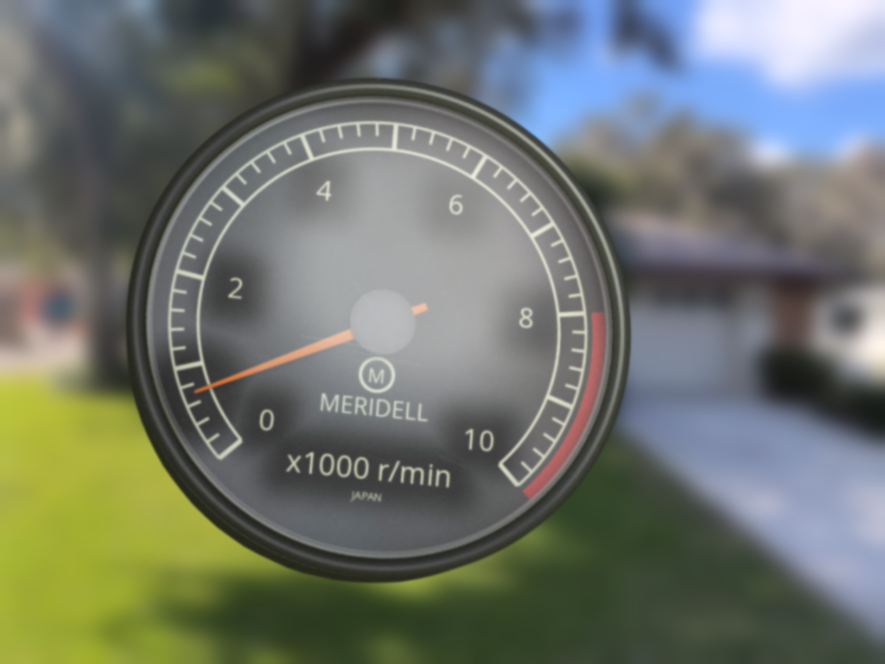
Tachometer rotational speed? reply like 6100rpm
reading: 700rpm
